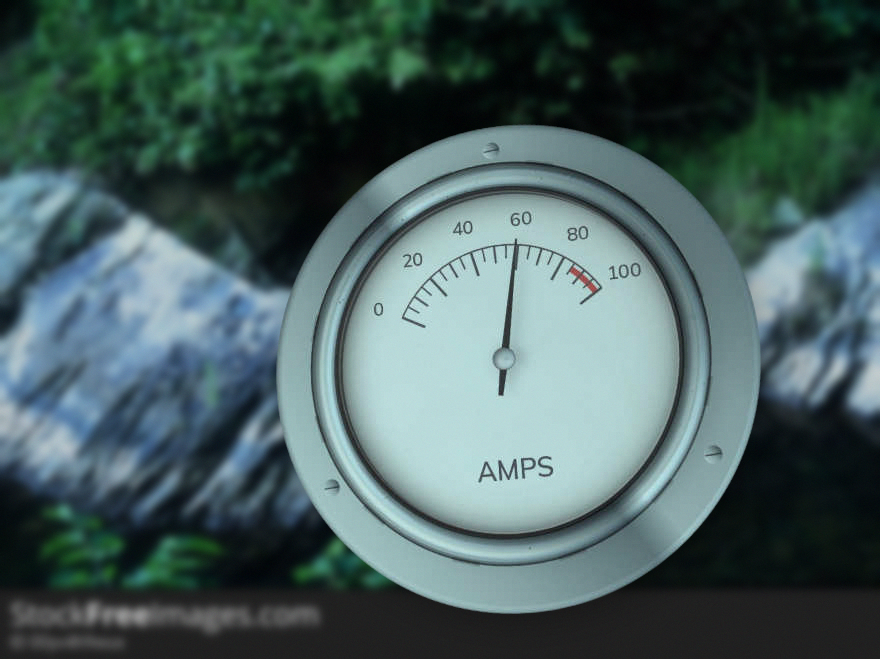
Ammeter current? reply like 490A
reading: 60A
